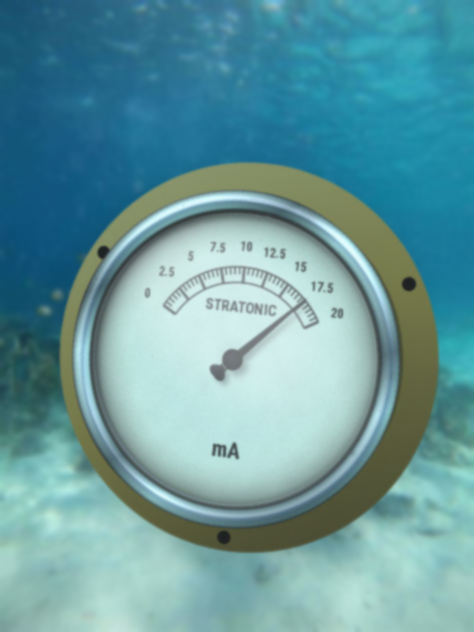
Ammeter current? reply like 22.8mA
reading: 17.5mA
